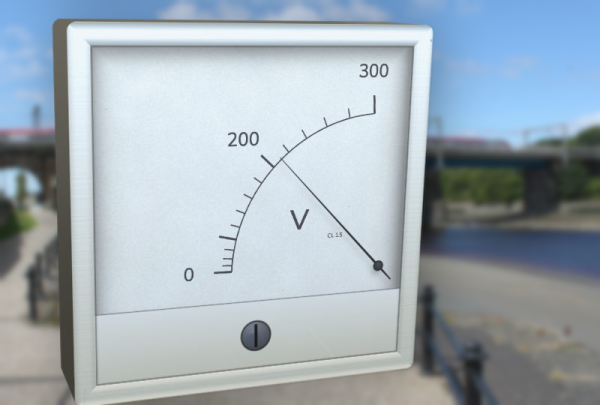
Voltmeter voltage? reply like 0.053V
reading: 210V
